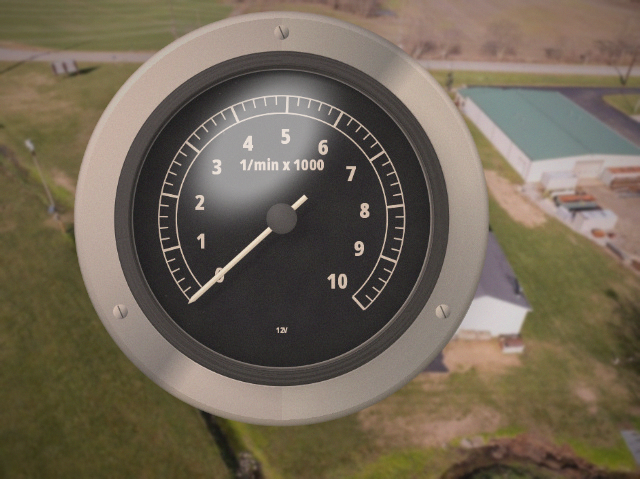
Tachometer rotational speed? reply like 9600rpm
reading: 0rpm
